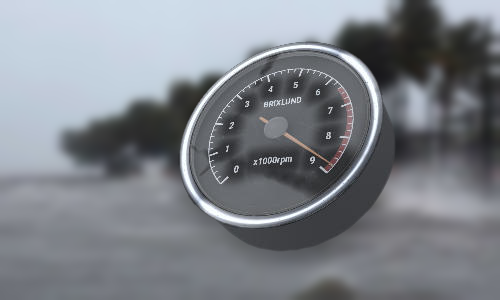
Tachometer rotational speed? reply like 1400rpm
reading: 8800rpm
